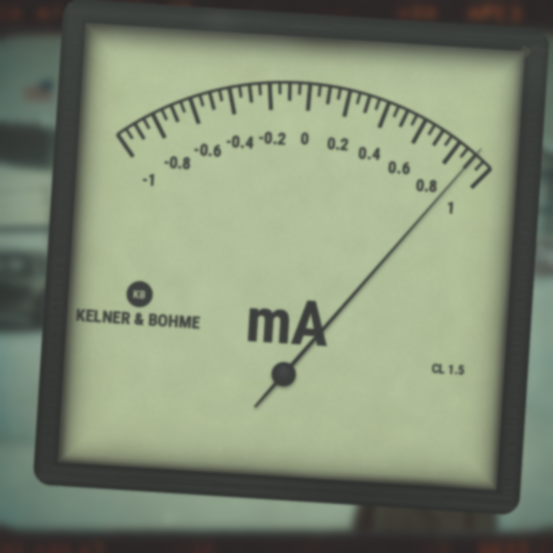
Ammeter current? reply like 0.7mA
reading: 0.9mA
